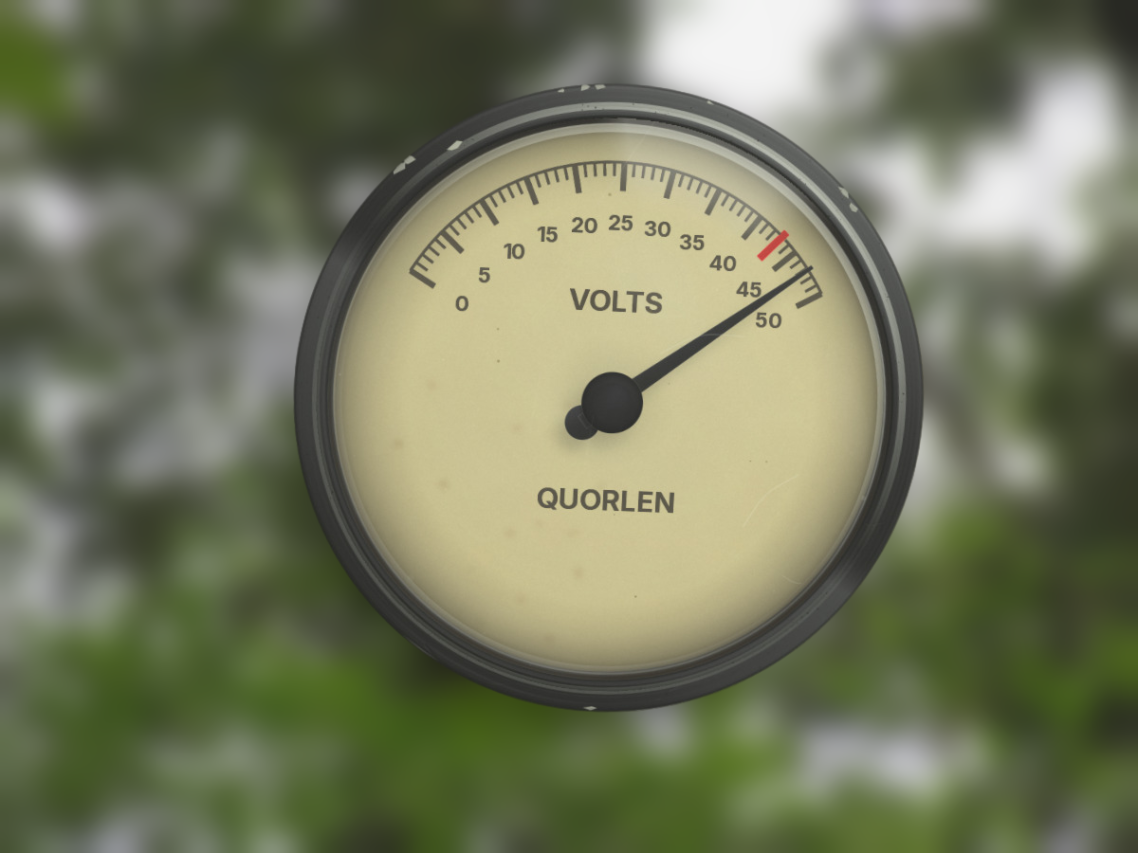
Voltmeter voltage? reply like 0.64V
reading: 47V
